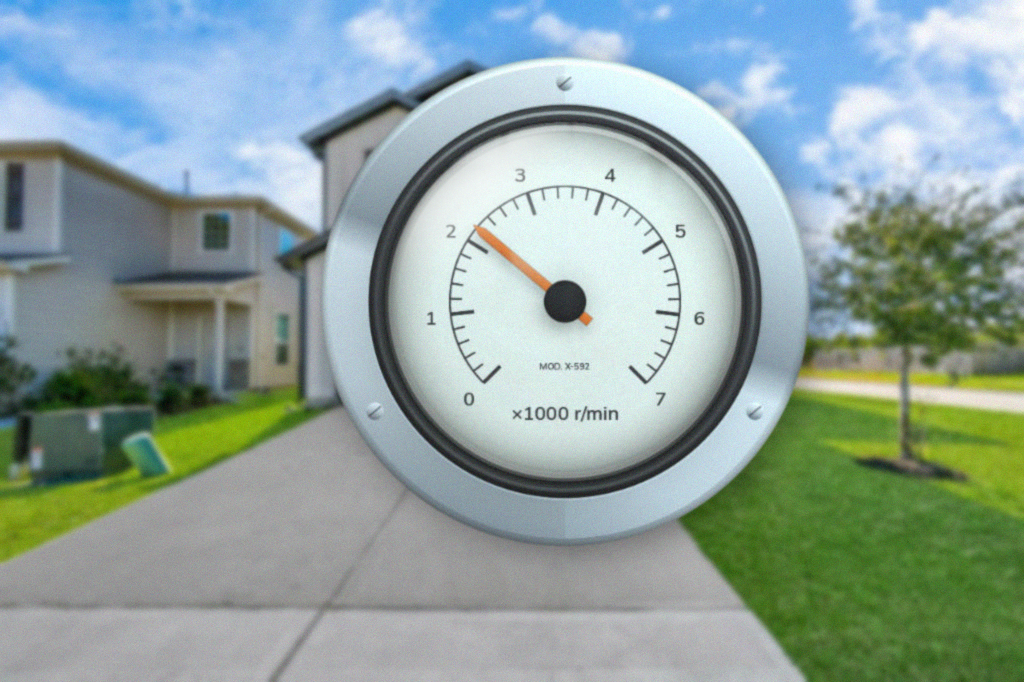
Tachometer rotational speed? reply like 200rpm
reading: 2200rpm
